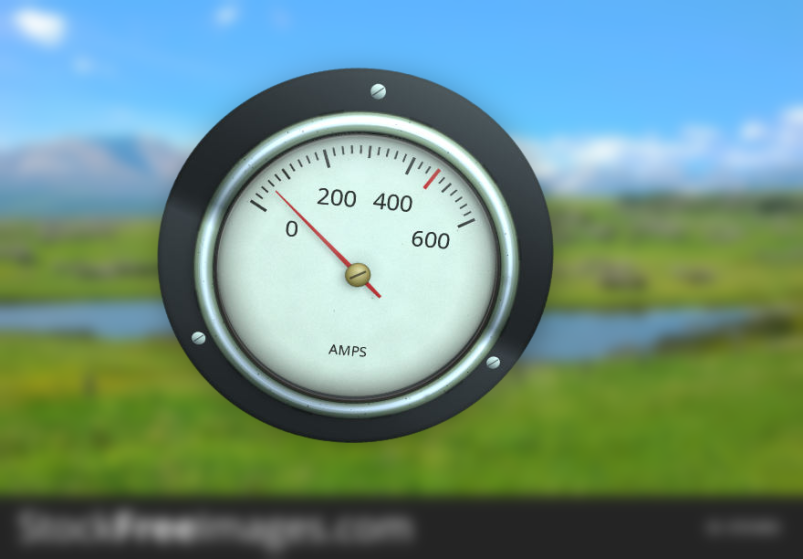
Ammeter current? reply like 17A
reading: 60A
